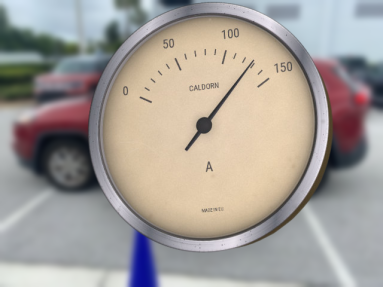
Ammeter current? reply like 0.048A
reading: 130A
